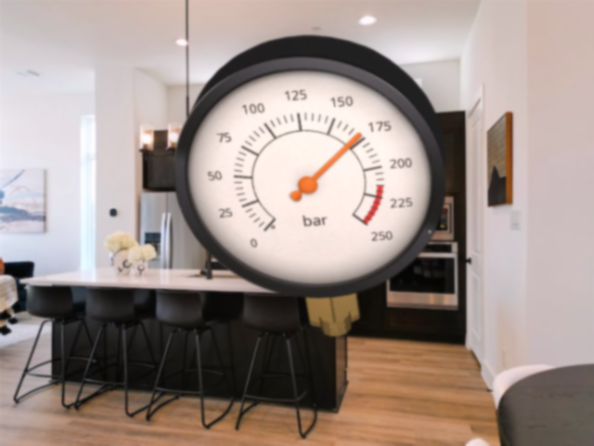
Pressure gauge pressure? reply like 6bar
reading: 170bar
